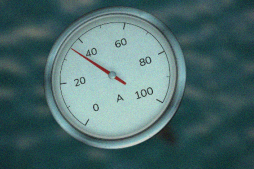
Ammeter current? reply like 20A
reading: 35A
